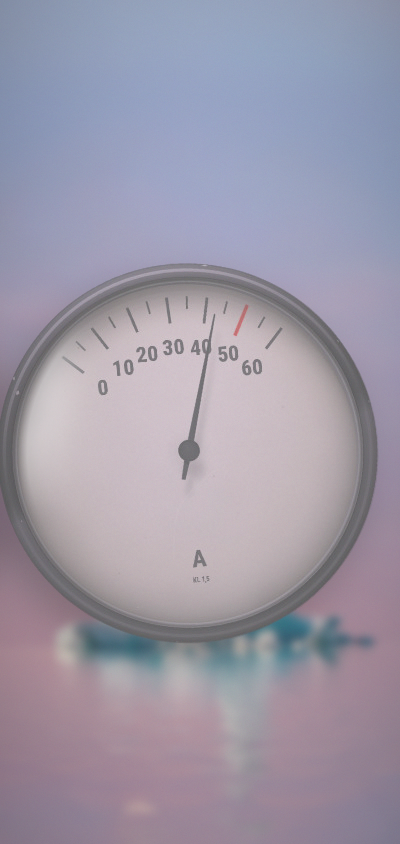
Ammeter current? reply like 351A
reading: 42.5A
